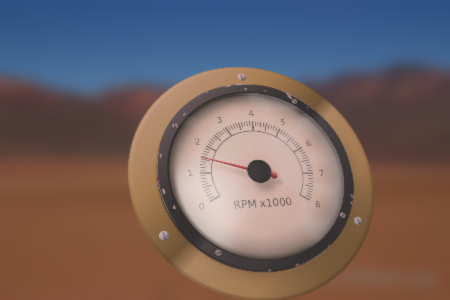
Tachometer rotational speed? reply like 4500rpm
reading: 1500rpm
